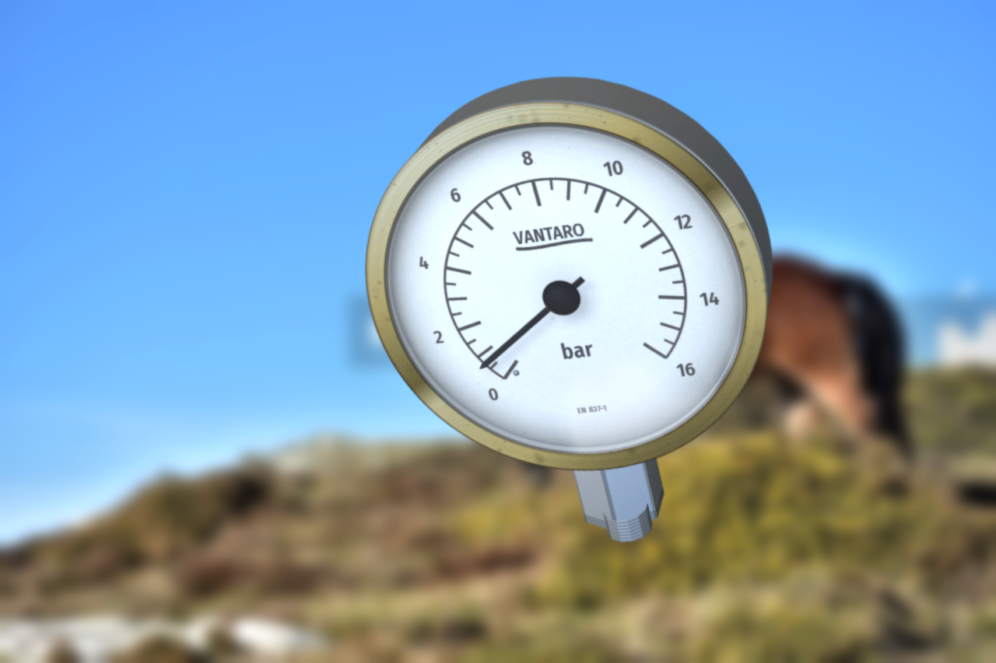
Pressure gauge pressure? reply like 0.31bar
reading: 0.75bar
